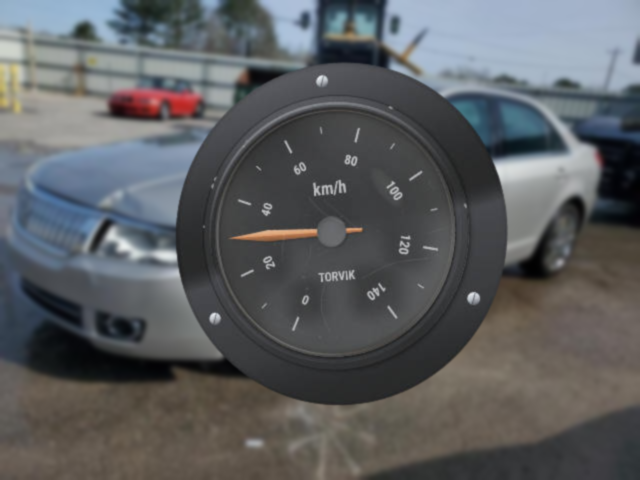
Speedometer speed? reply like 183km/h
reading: 30km/h
